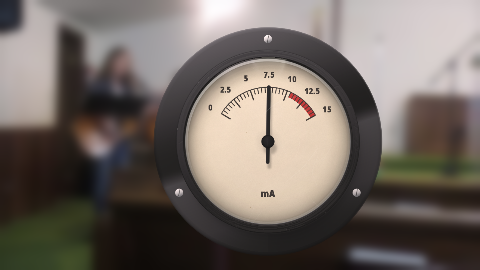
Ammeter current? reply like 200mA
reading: 7.5mA
